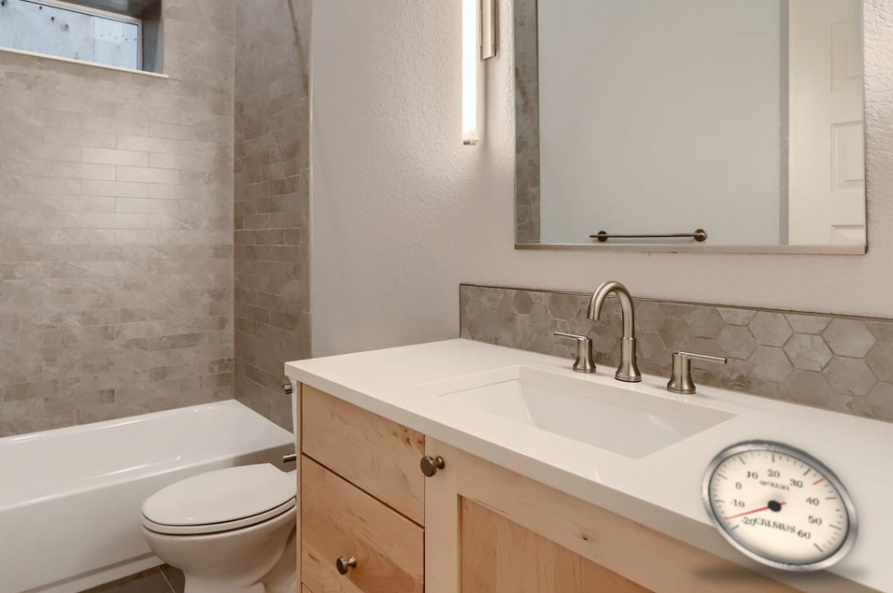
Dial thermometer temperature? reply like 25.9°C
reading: -16°C
